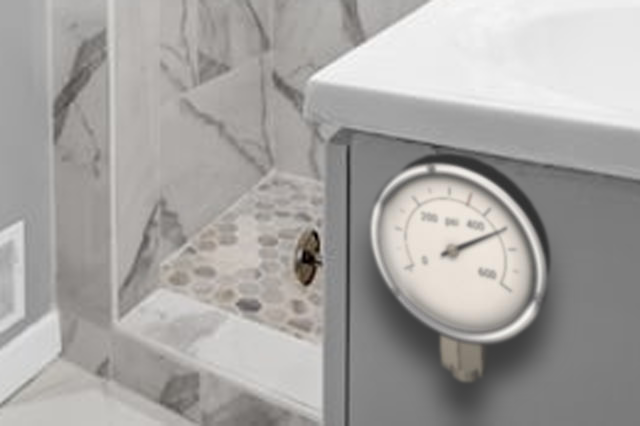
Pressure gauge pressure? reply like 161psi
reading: 450psi
